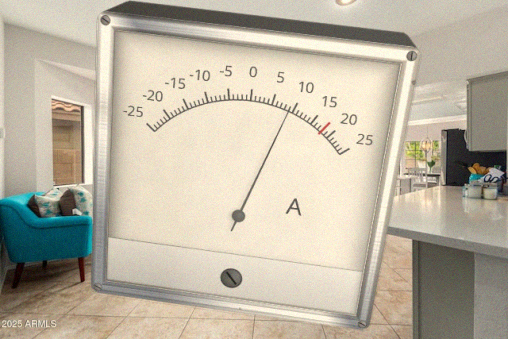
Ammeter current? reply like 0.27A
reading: 9A
